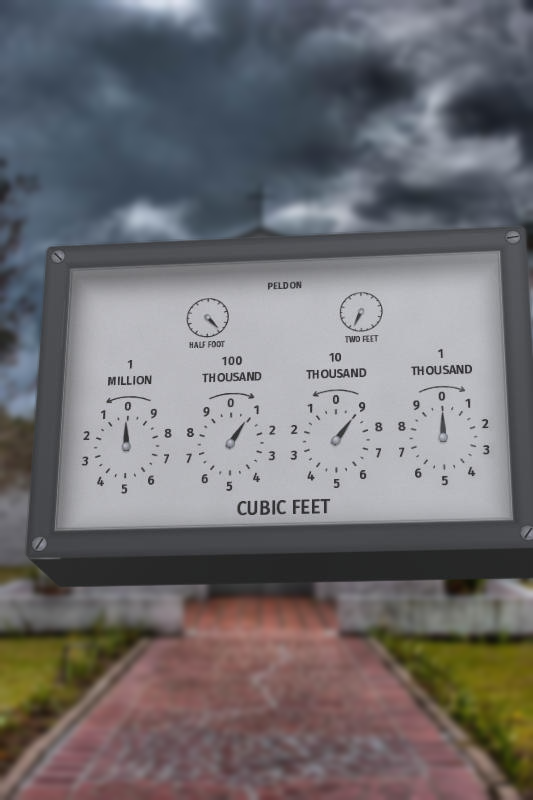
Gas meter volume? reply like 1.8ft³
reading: 9000ft³
